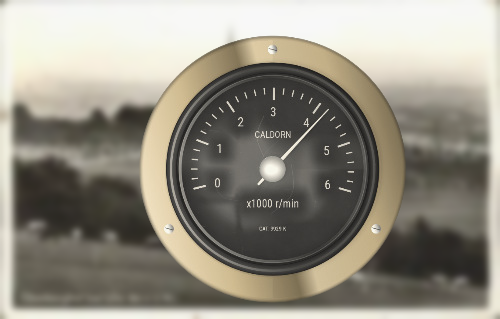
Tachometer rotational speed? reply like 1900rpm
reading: 4200rpm
